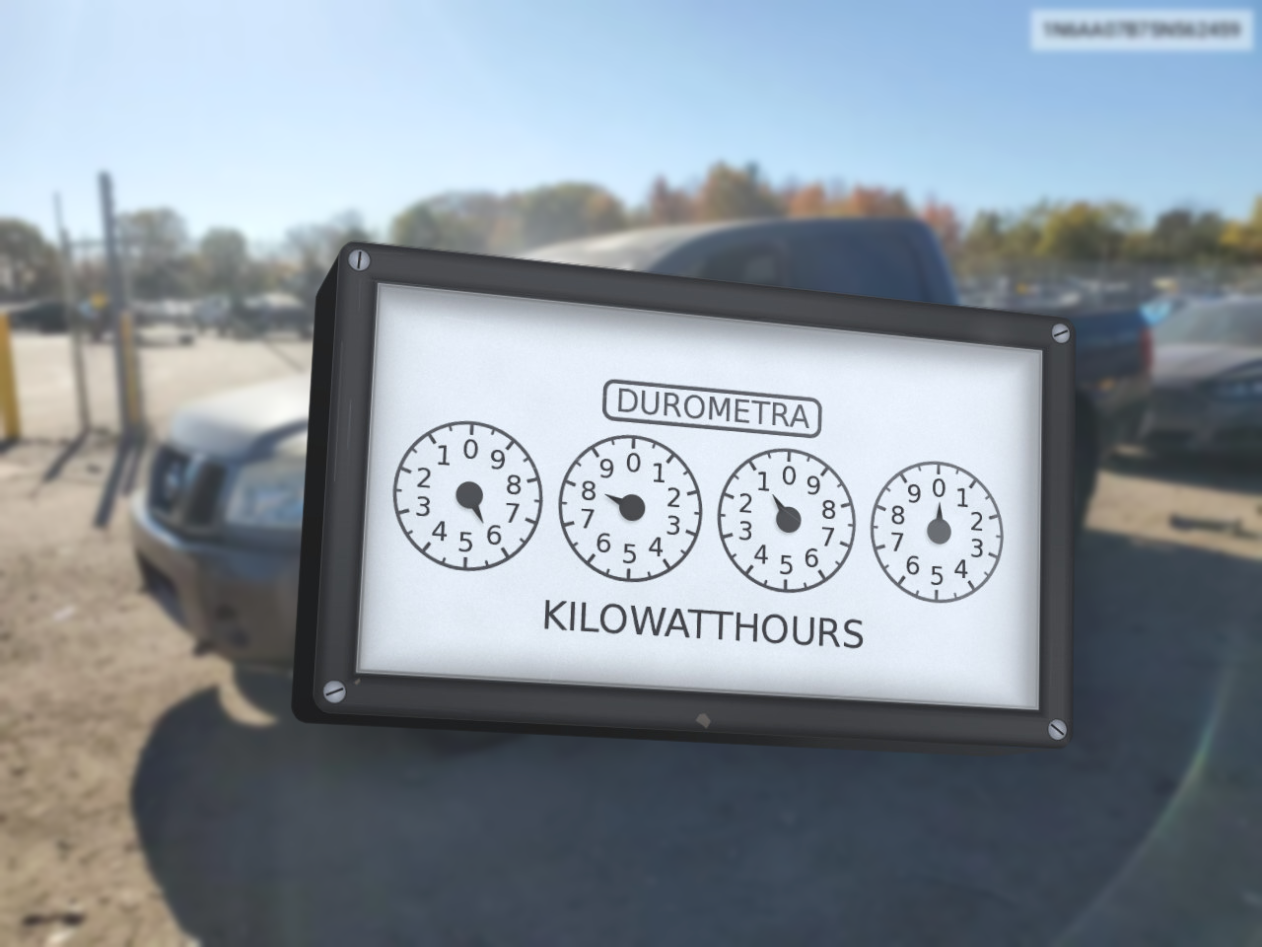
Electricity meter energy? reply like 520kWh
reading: 5810kWh
